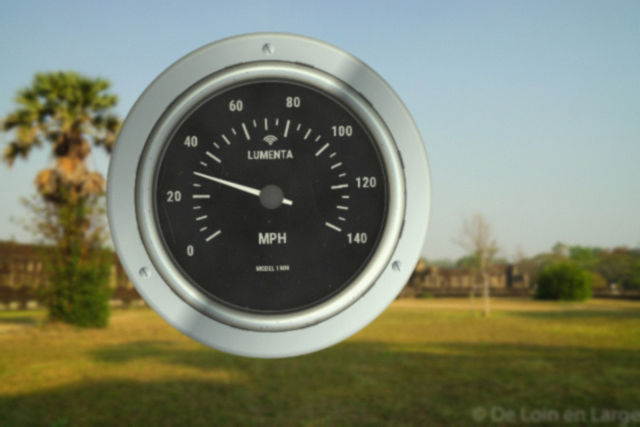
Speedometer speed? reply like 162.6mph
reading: 30mph
